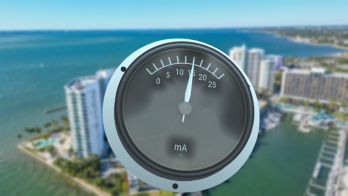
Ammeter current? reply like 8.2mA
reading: 15mA
